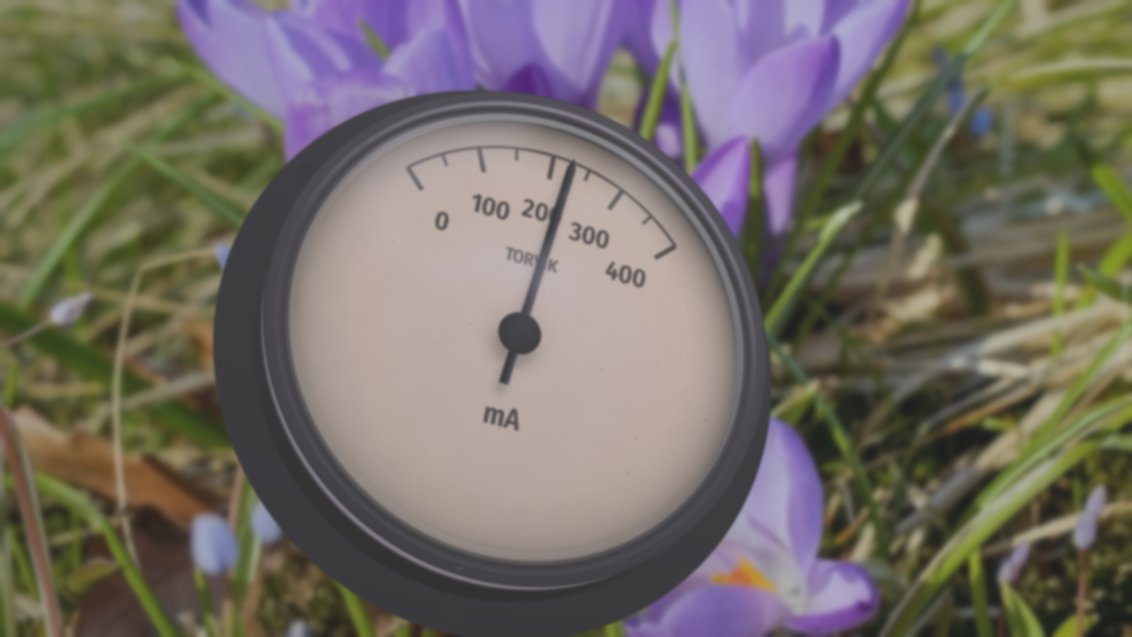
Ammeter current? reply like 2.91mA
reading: 225mA
